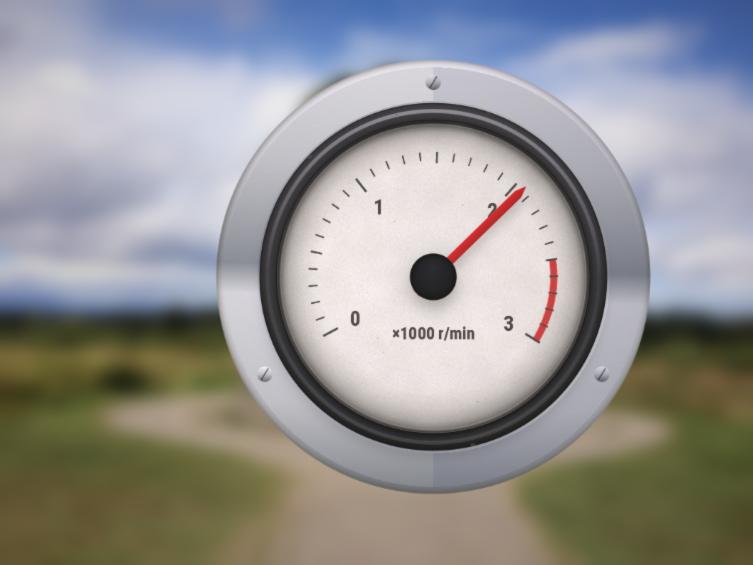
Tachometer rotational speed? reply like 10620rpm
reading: 2050rpm
